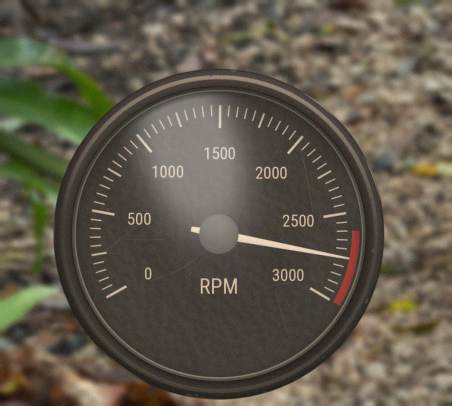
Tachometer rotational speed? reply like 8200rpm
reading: 2750rpm
